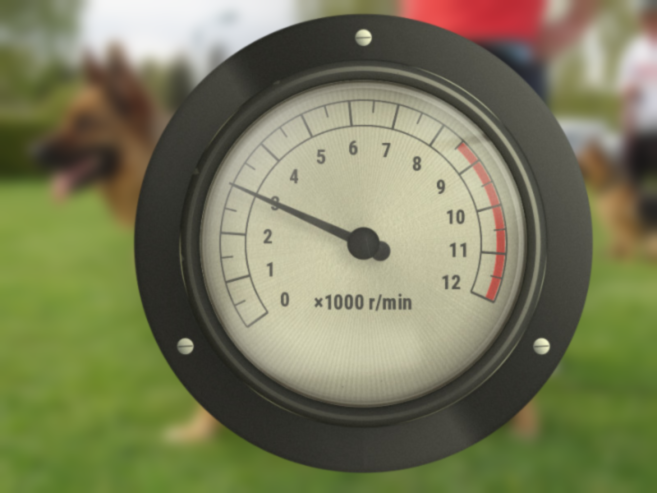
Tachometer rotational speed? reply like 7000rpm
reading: 3000rpm
